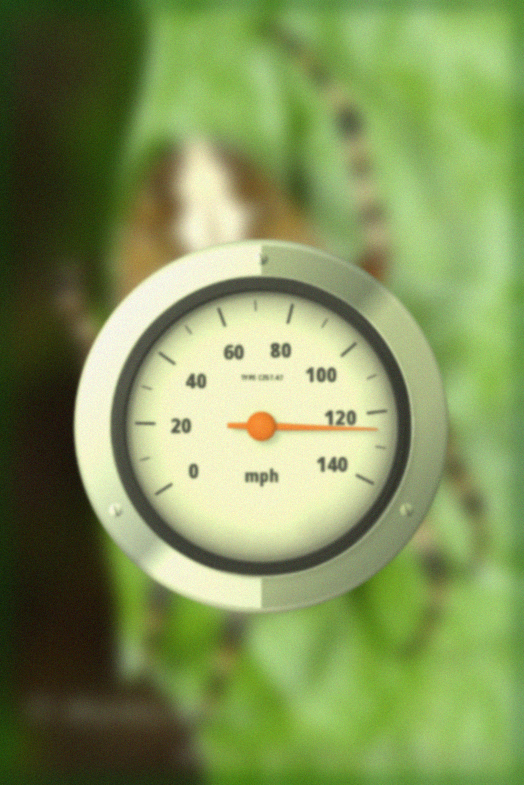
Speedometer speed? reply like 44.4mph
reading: 125mph
